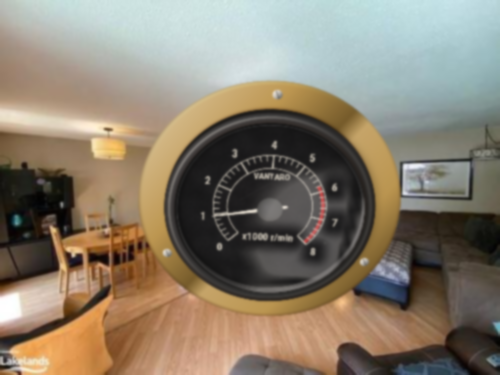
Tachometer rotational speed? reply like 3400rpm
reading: 1000rpm
